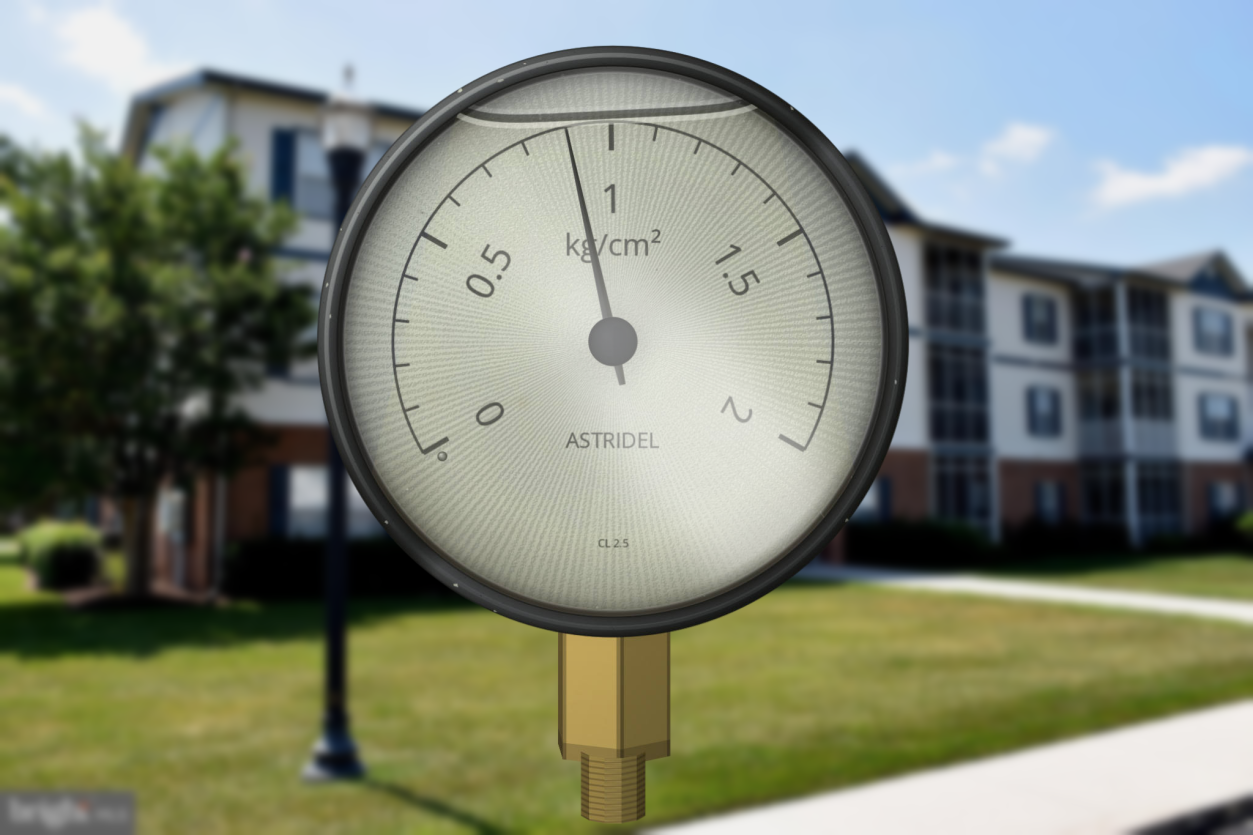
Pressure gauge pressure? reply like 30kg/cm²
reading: 0.9kg/cm²
